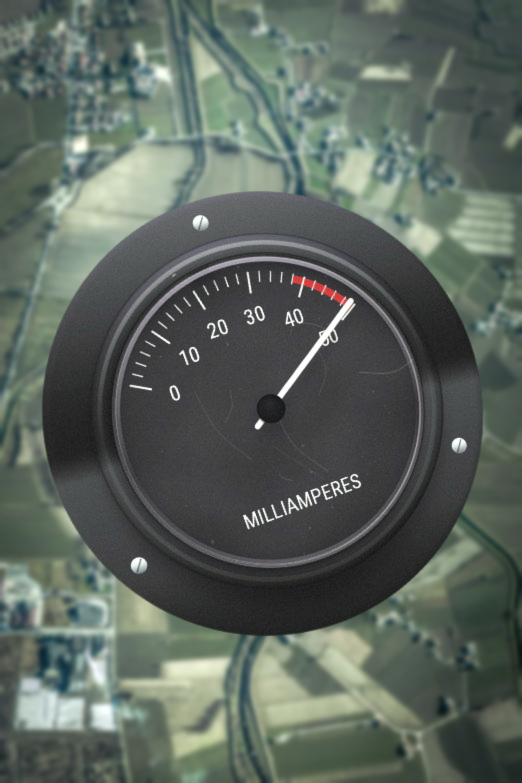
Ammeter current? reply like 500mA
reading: 49mA
